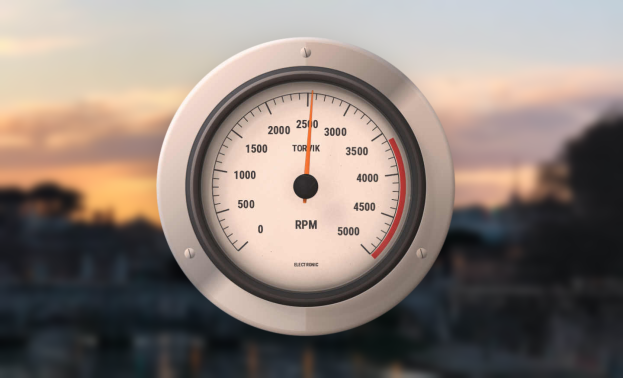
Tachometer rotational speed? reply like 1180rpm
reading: 2550rpm
